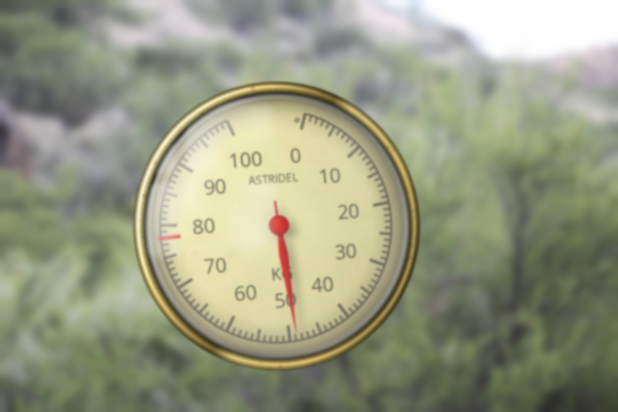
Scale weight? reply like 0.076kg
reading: 49kg
